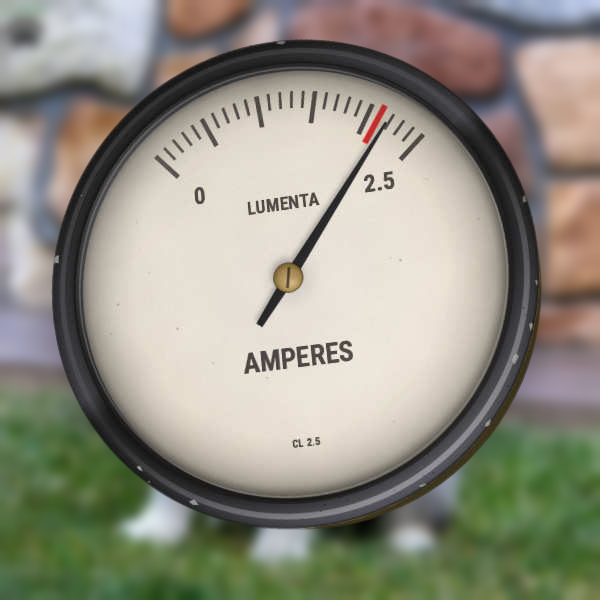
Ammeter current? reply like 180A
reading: 2.2A
